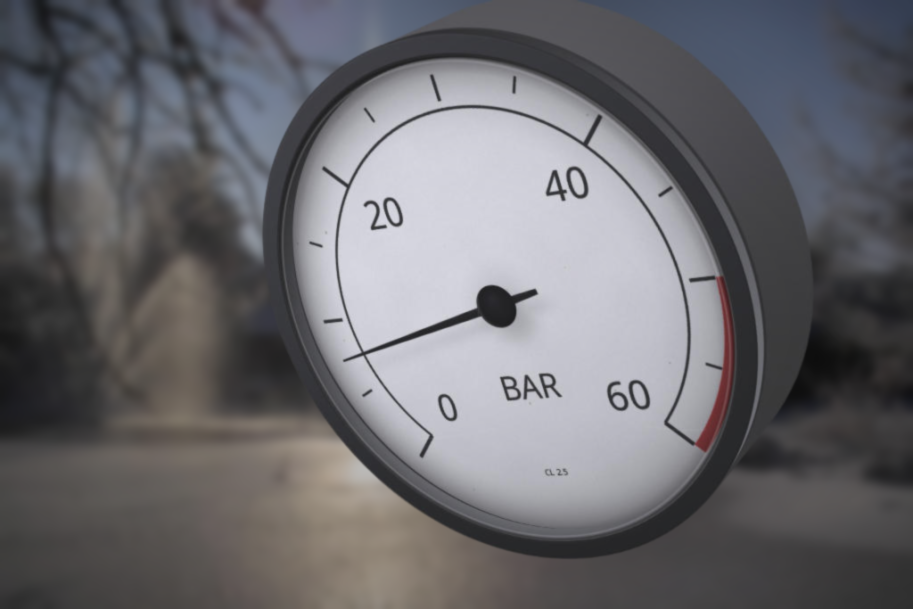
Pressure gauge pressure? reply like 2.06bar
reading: 7.5bar
